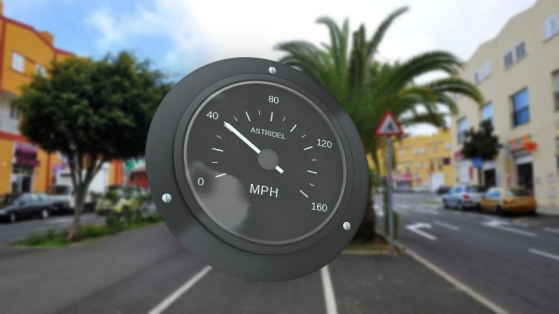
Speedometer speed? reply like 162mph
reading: 40mph
